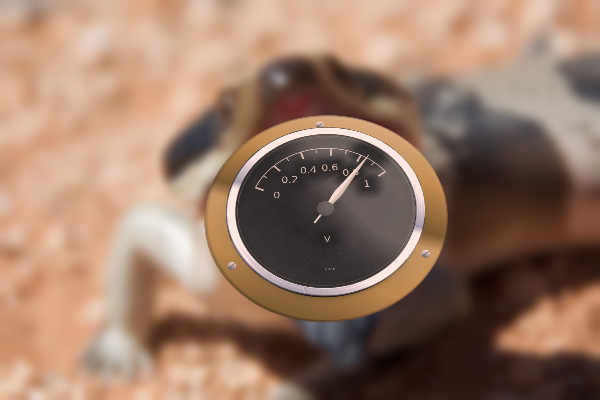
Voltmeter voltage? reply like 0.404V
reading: 0.85V
